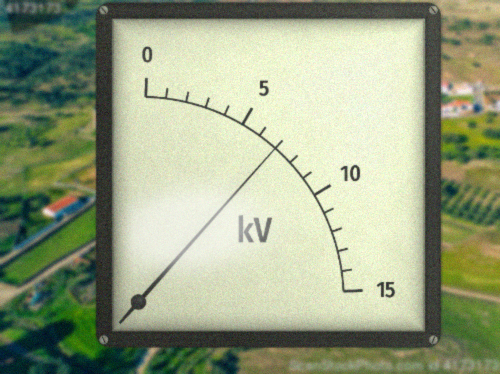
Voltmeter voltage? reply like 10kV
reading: 7kV
